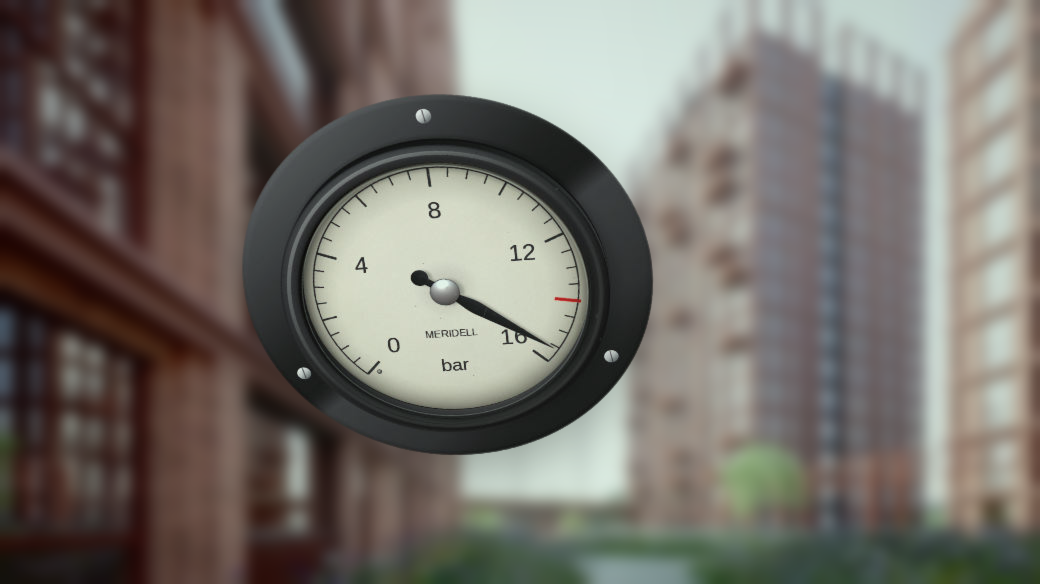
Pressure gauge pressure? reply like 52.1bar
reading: 15.5bar
